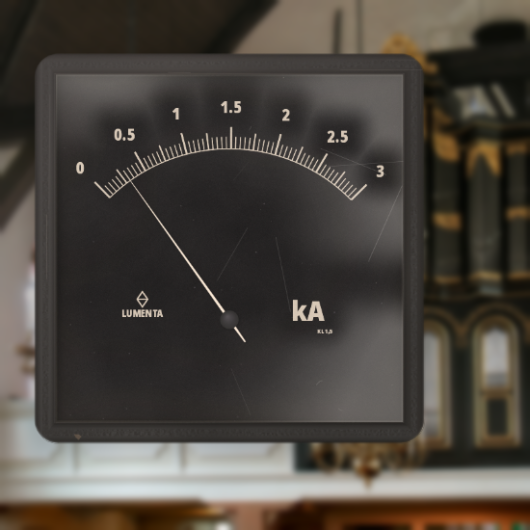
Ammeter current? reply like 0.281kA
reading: 0.3kA
